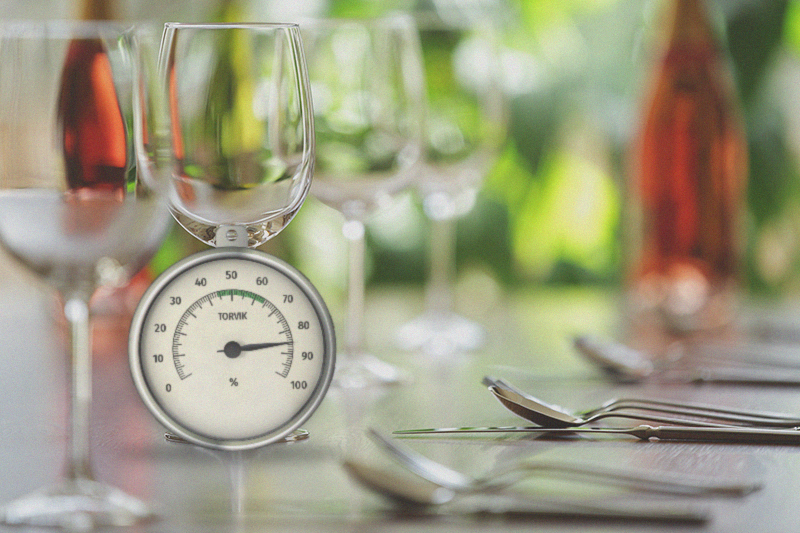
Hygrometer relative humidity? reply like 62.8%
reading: 85%
